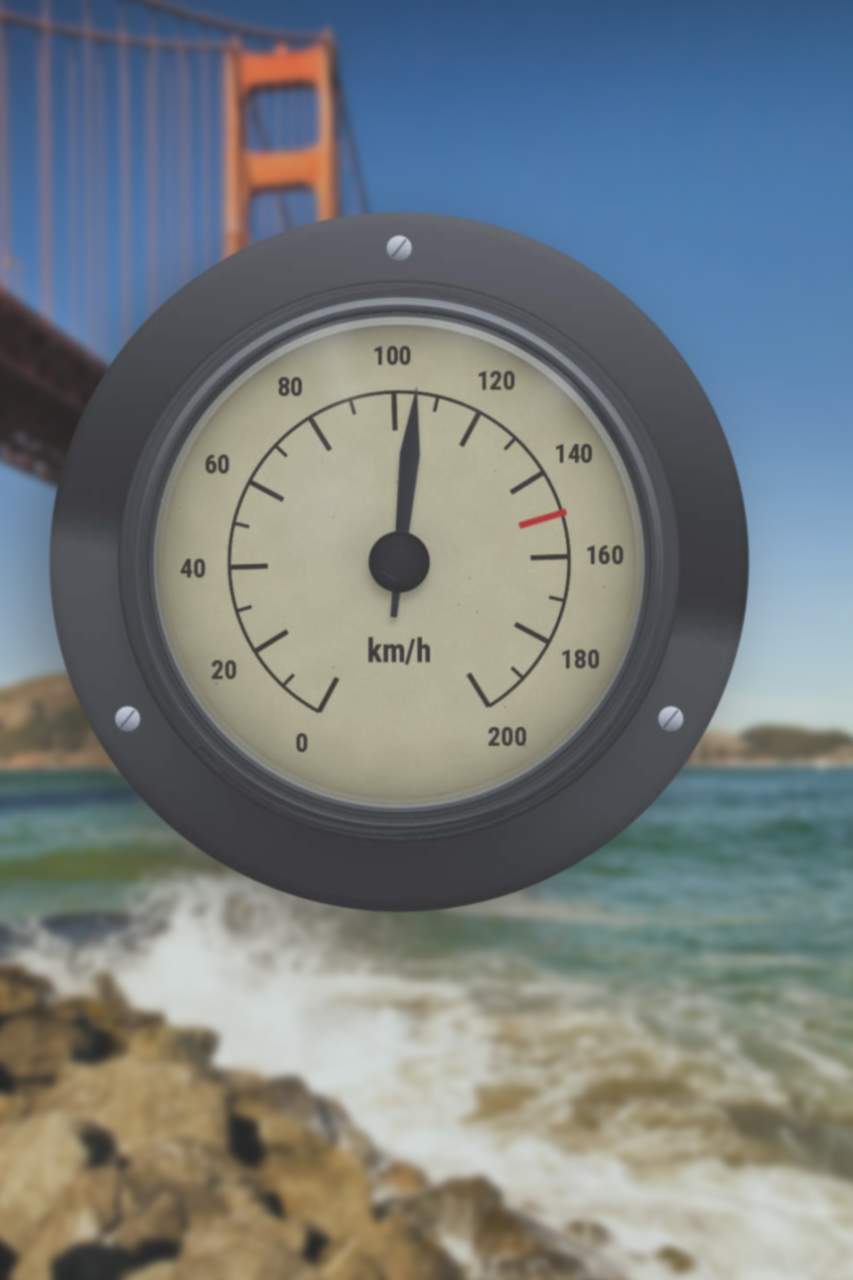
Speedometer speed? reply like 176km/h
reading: 105km/h
